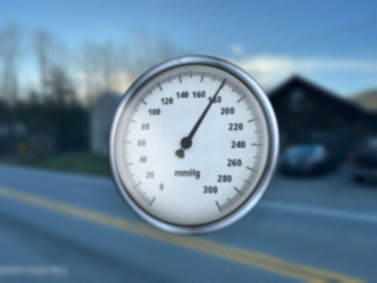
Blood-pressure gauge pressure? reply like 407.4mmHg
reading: 180mmHg
